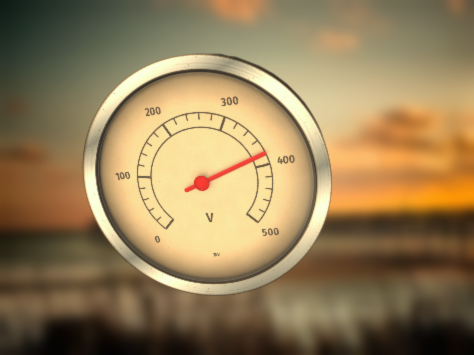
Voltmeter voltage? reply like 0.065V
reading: 380V
